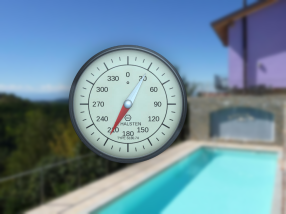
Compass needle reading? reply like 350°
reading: 210°
